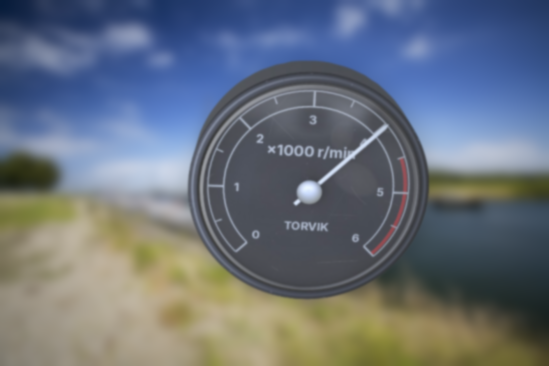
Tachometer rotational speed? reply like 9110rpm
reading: 4000rpm
